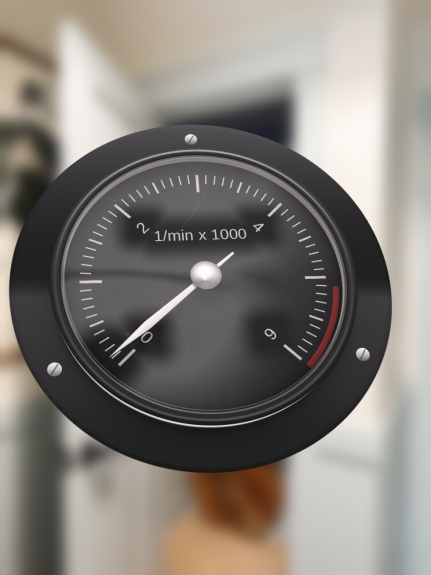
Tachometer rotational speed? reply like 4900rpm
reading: 100rpm
